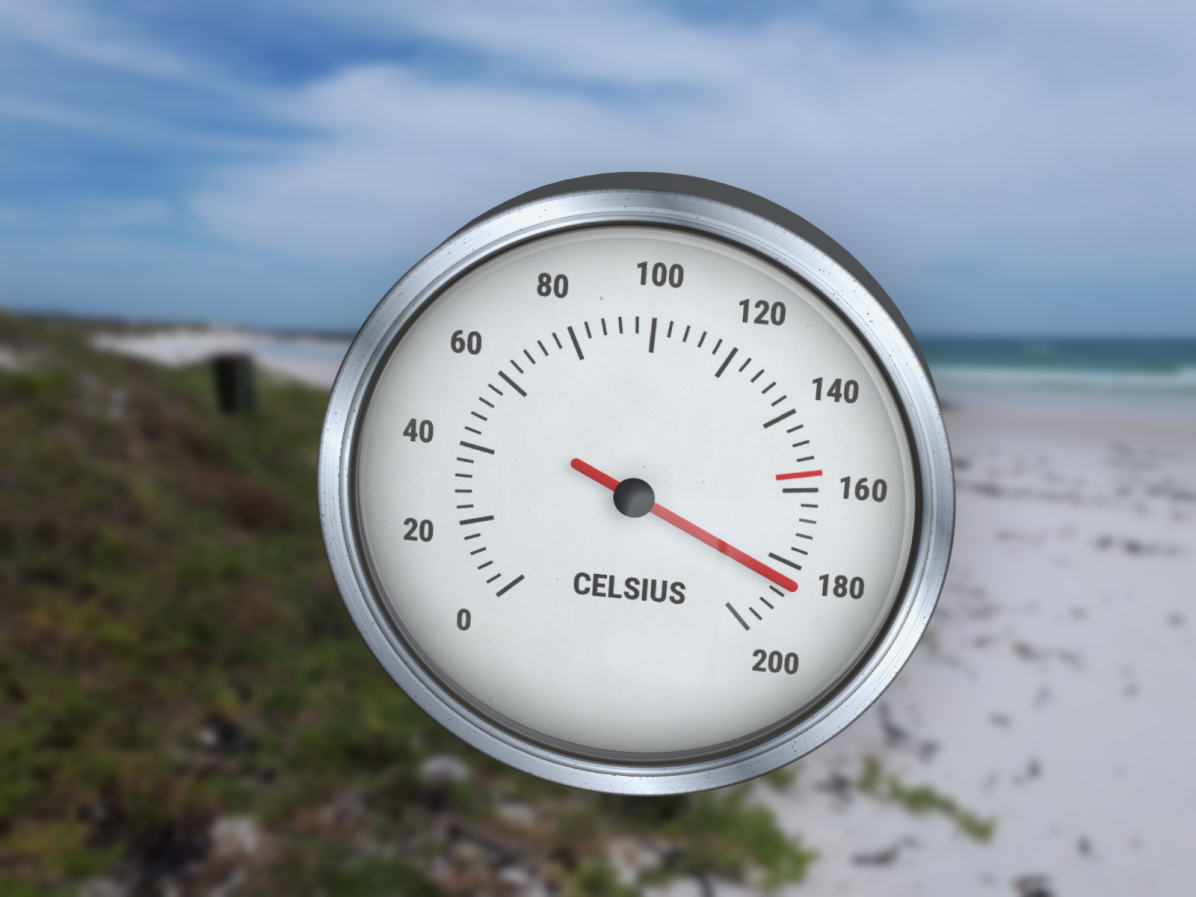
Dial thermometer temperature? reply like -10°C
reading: 184°C
